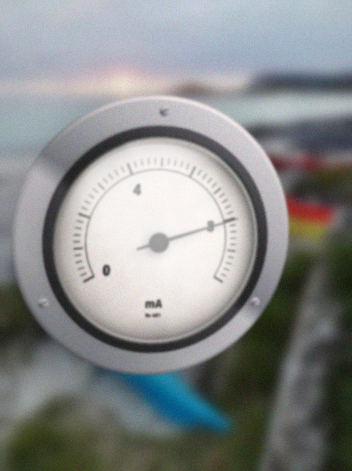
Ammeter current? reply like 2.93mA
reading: 8mA
